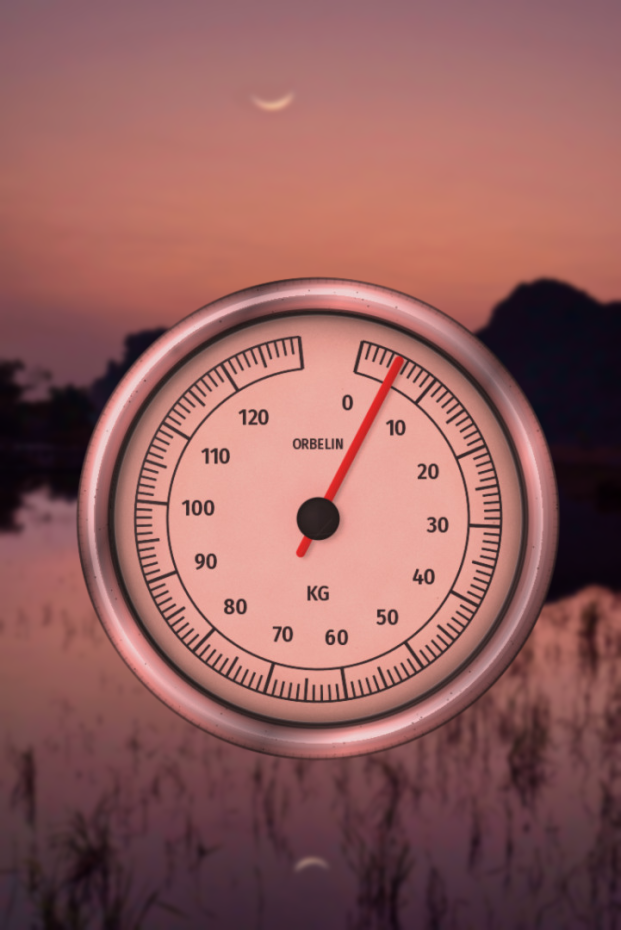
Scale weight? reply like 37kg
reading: 5kg
